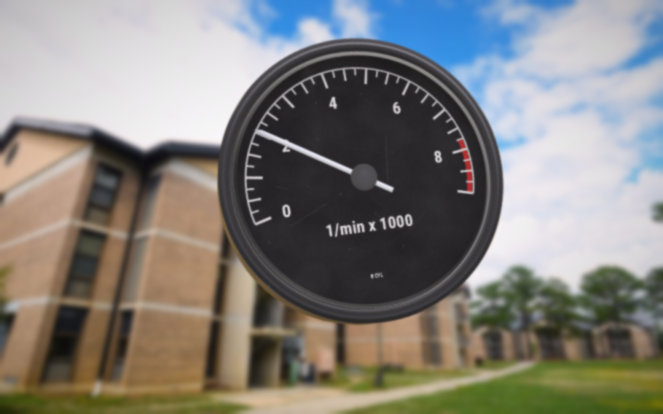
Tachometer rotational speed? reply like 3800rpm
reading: 2000rpm
